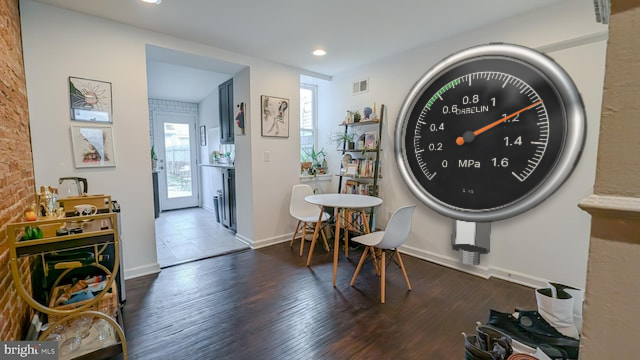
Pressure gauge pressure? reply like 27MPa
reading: 1.2MPa
